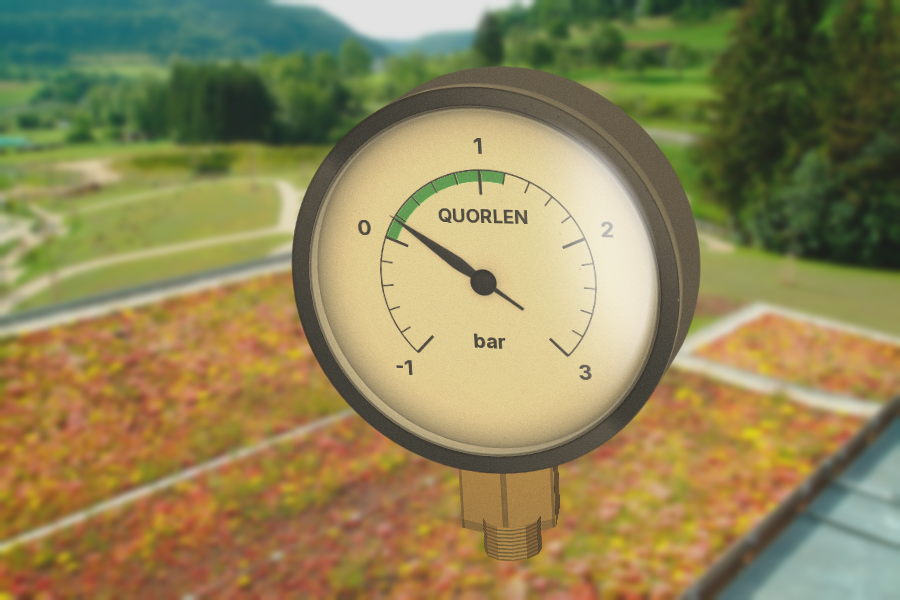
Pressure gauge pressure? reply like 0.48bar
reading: 0.2bar
